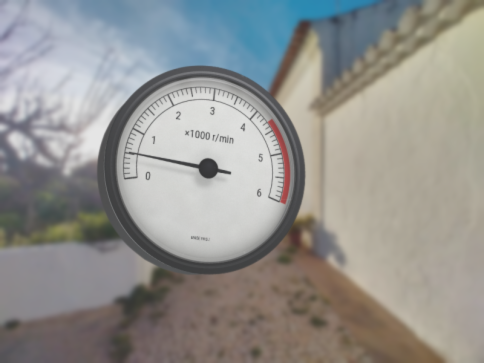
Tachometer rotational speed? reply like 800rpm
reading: 500rpm
